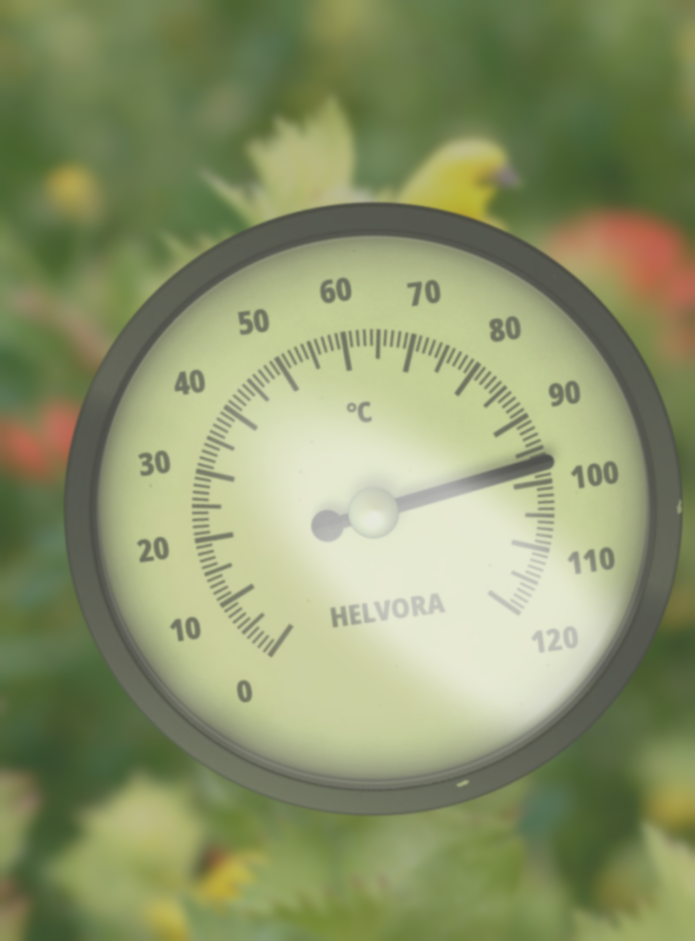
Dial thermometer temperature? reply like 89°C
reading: 97°C
